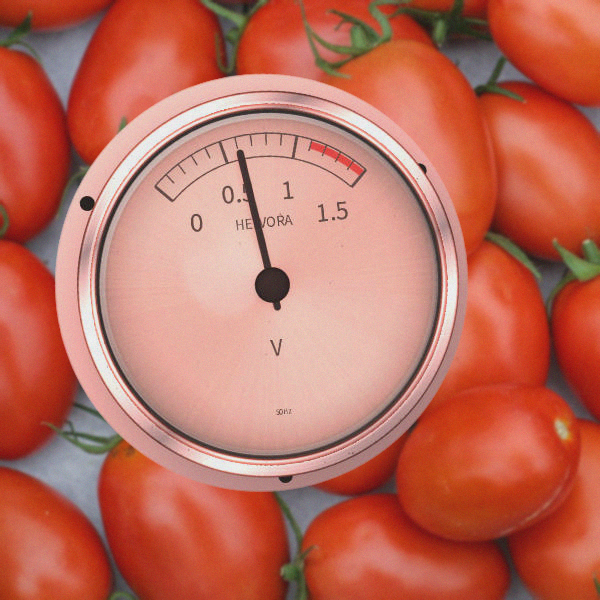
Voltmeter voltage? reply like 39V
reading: 0.6V
